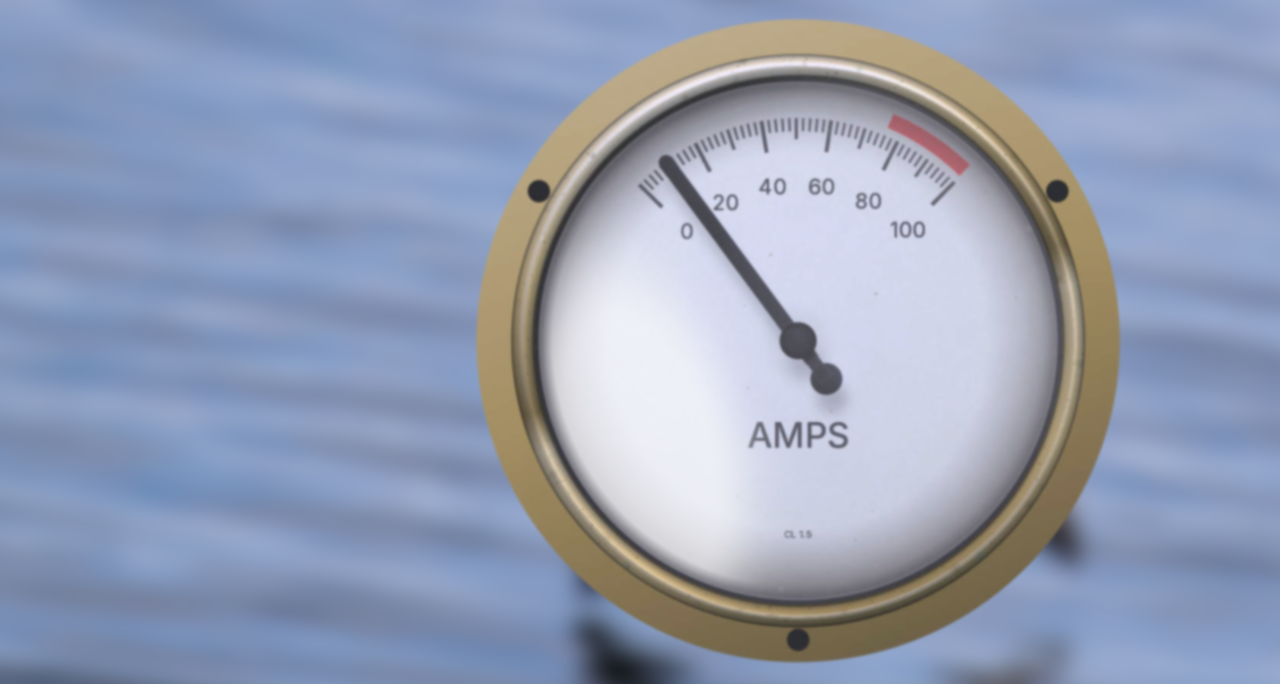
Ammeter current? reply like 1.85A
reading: 10A
